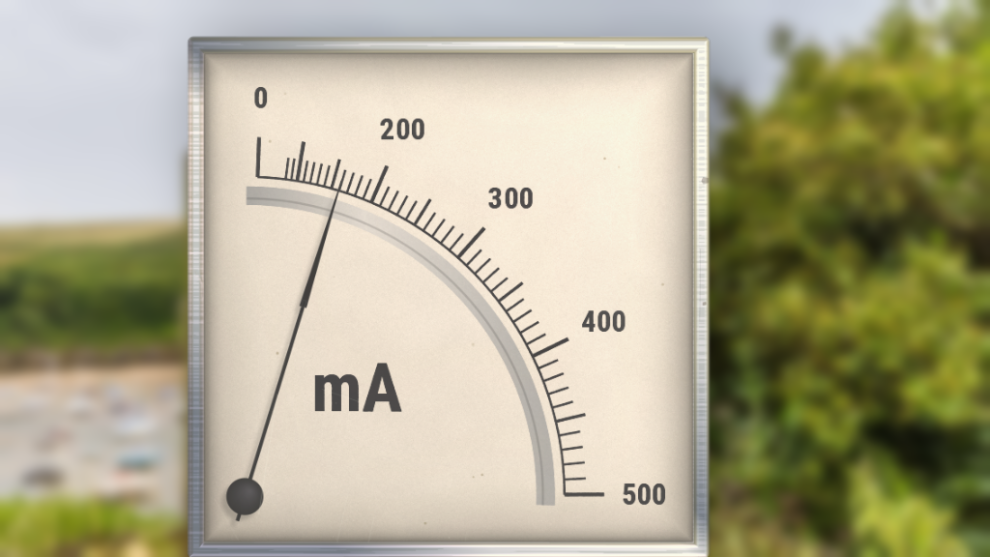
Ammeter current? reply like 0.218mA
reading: 160mA
